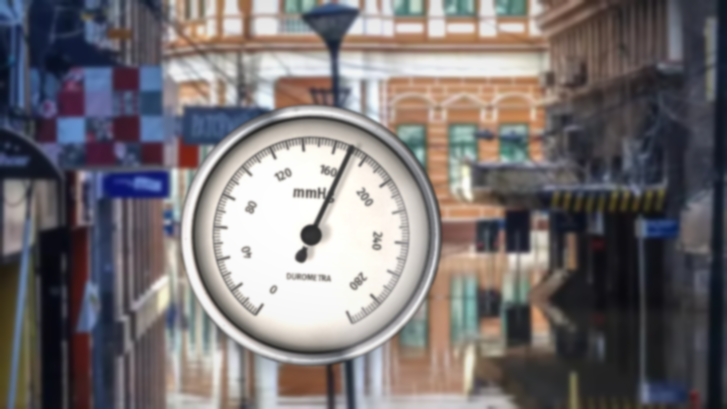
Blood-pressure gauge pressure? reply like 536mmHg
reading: 170mmHg
